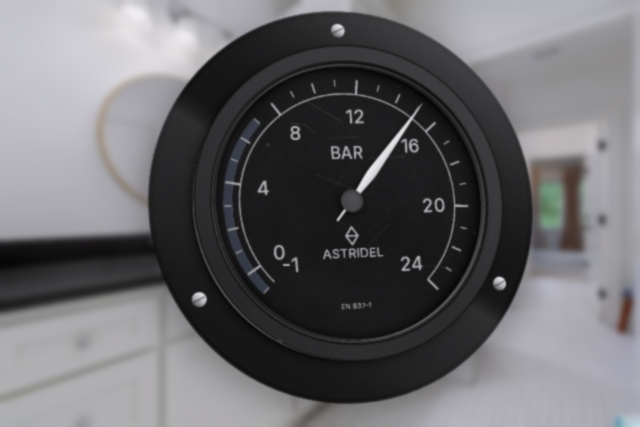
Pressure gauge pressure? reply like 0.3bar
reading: 15bar
